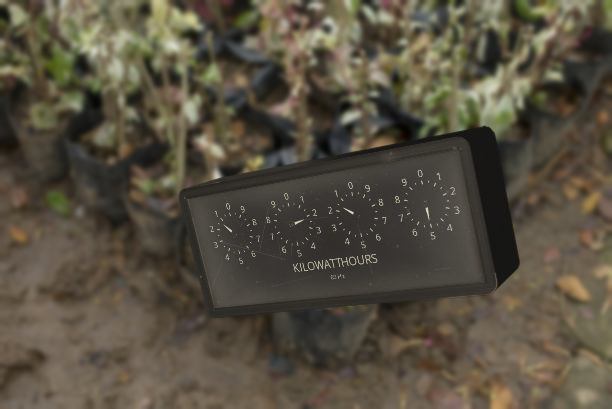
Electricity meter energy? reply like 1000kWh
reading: 1215kWh
